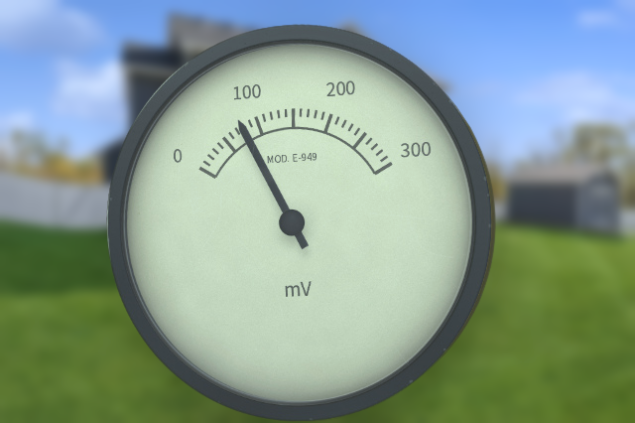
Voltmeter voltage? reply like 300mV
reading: 80mV
